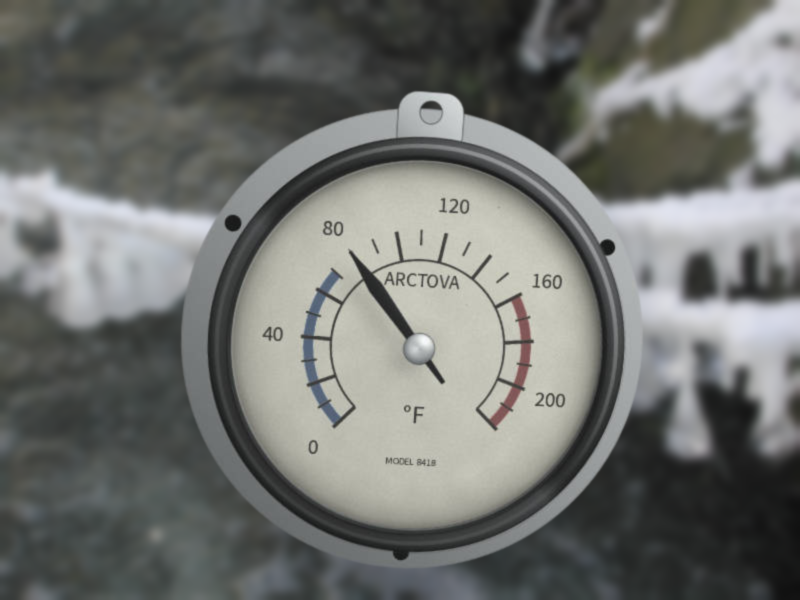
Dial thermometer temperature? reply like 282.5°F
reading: 80°F
